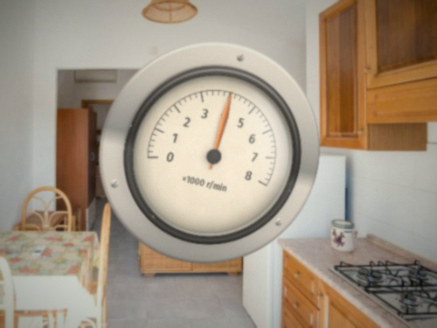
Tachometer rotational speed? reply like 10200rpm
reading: 4000rpm
